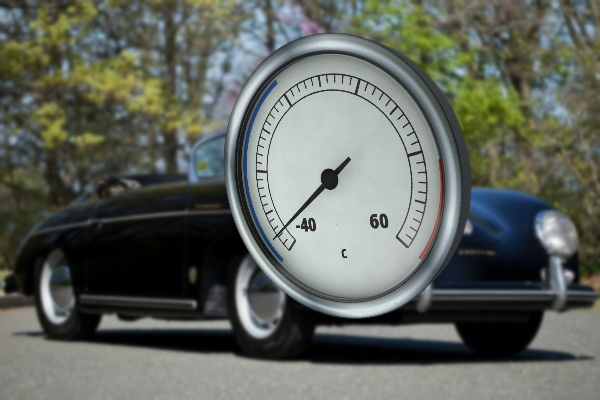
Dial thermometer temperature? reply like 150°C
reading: -36°C
